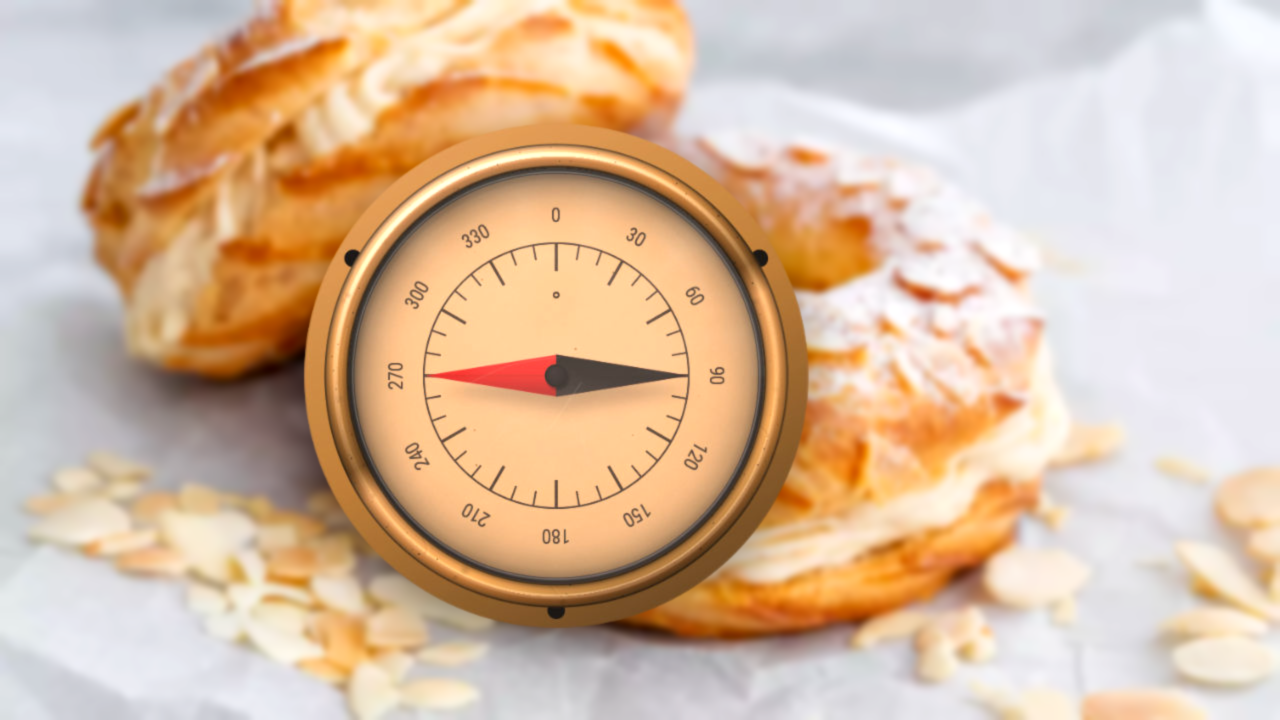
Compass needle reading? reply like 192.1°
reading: 270°
